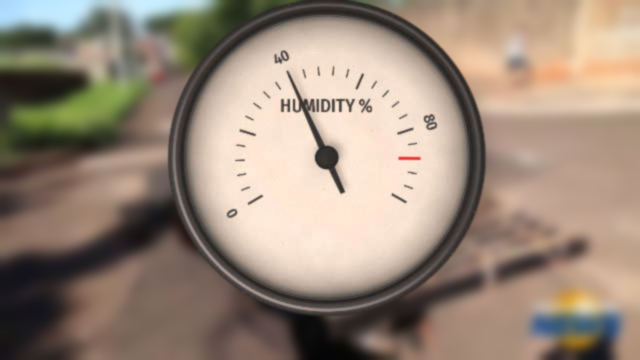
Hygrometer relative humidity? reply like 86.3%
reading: 40%
